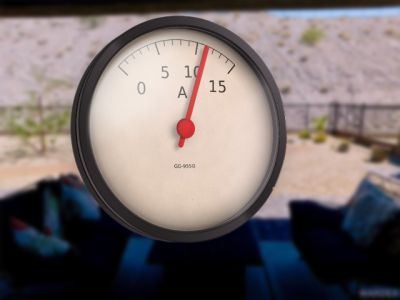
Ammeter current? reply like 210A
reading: 11A
